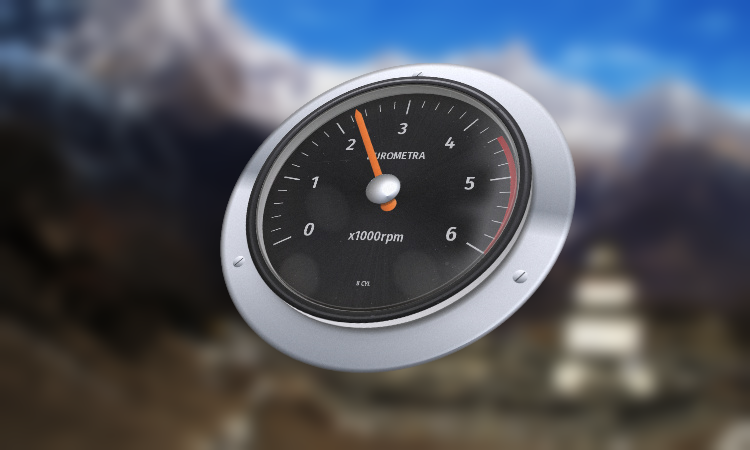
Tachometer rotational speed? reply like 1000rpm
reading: 2300rpm
